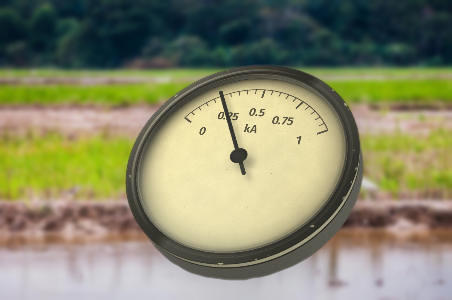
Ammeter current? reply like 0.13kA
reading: 0.25kA
